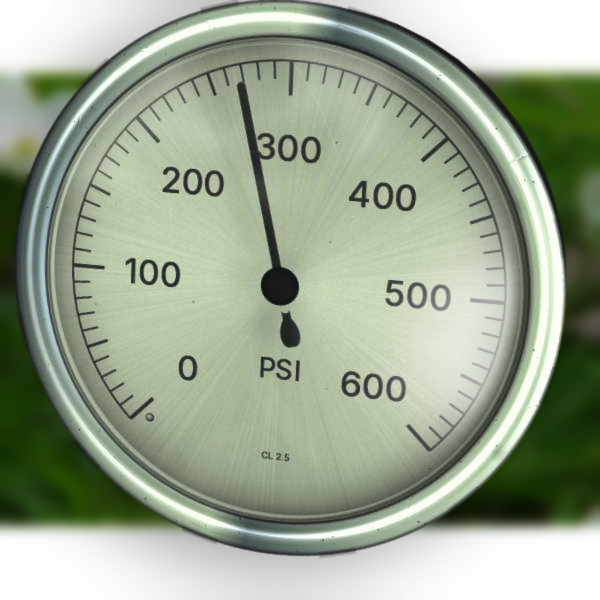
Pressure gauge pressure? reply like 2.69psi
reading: 270psi
